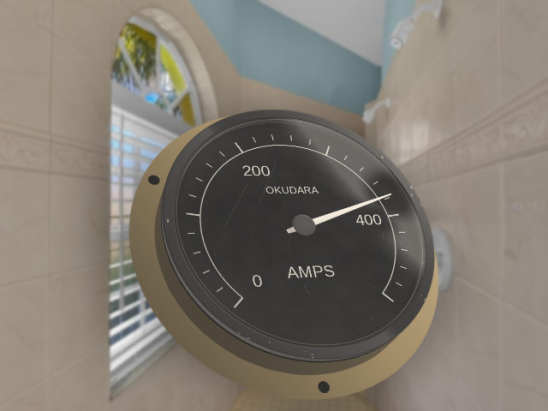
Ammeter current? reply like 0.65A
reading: 380A
